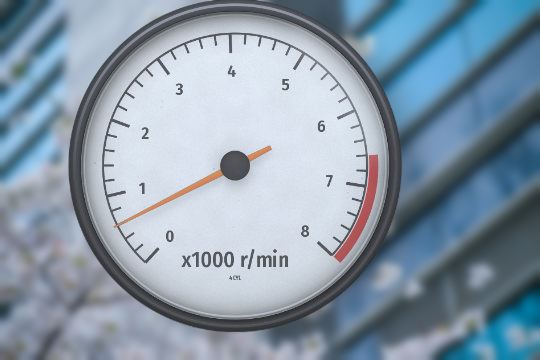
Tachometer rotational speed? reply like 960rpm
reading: 600rpm
